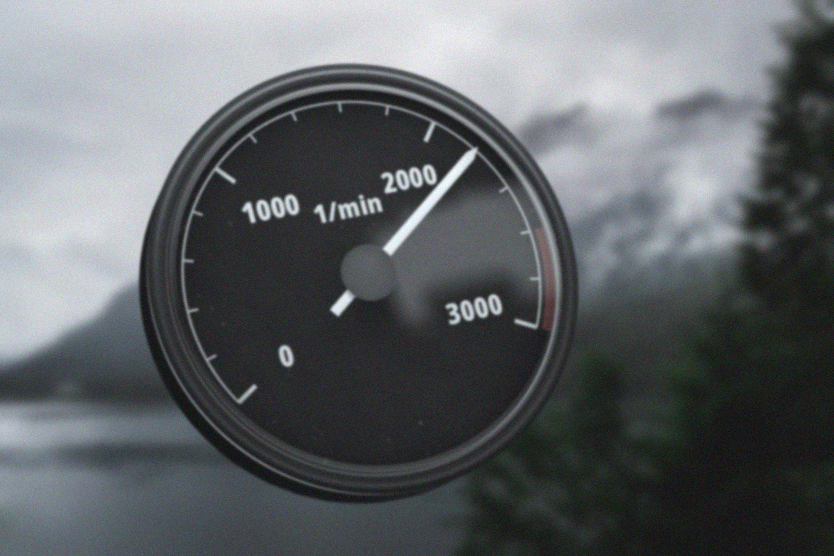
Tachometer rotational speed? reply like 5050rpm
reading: 2200rpm
